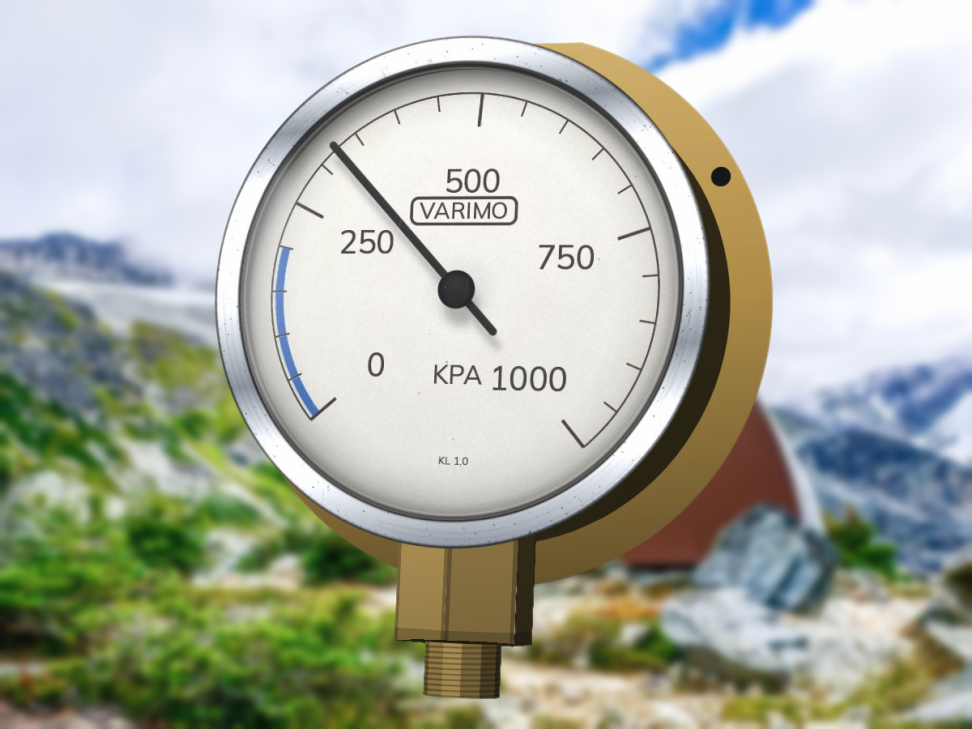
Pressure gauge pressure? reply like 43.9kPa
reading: 325kPa
